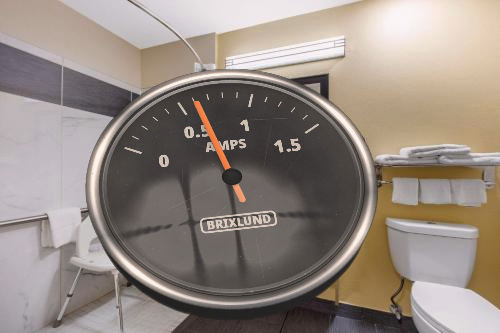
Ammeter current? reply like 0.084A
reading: 0.6A
